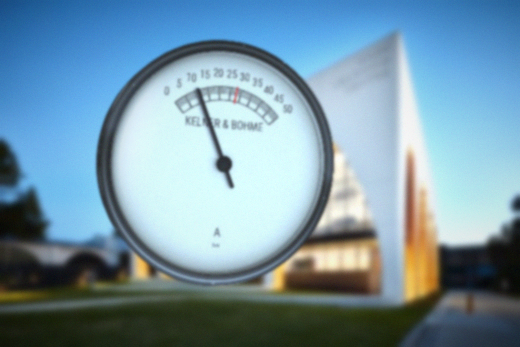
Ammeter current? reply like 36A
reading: 10A
